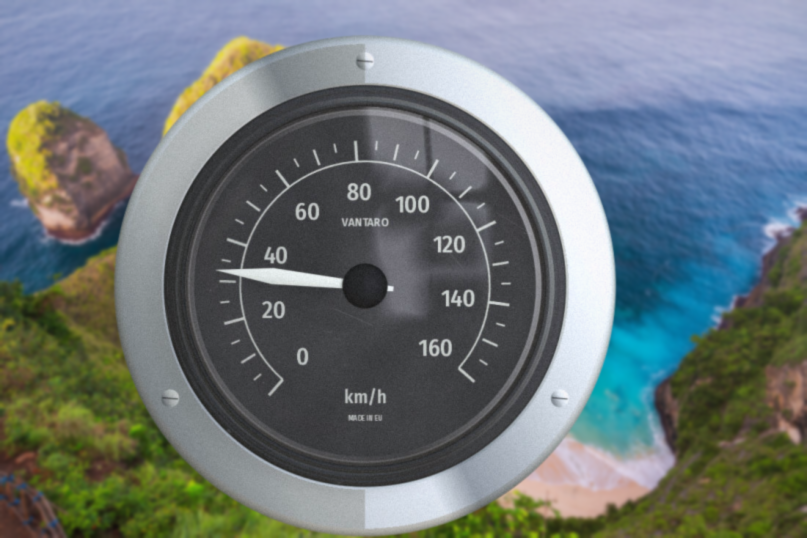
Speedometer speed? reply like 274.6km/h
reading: 32.5km/h
